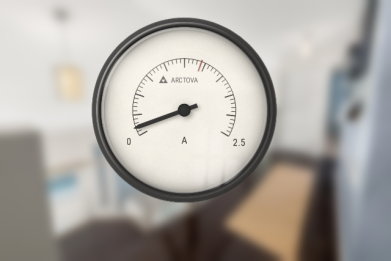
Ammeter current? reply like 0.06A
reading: 0.1A
